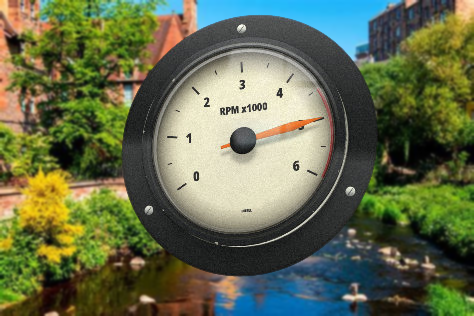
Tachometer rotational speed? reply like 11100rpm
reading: 5000rpm
